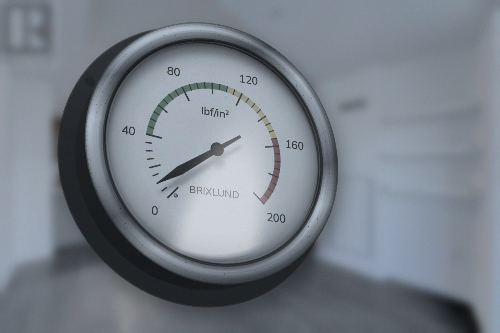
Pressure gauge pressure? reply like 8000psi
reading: 10psi
